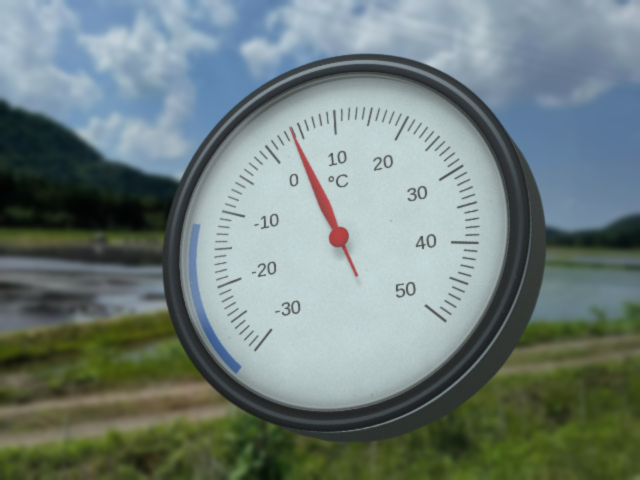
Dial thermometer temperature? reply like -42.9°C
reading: 4°C
